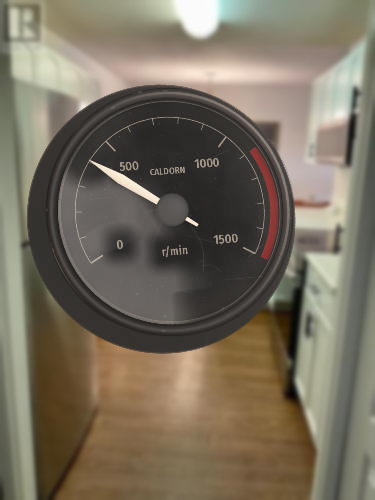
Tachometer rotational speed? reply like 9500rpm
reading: 400rpm
